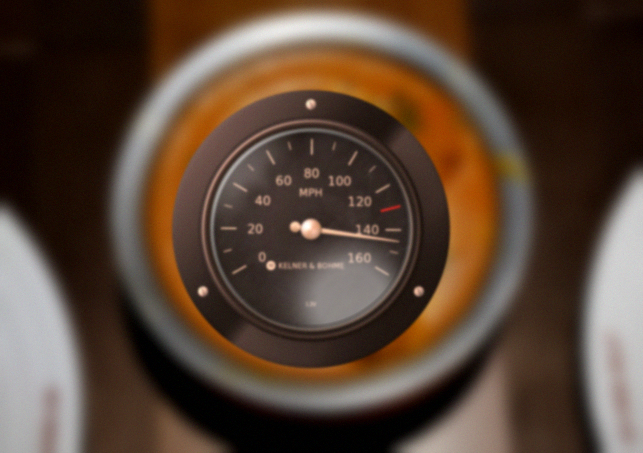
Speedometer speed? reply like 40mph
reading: 145mph
